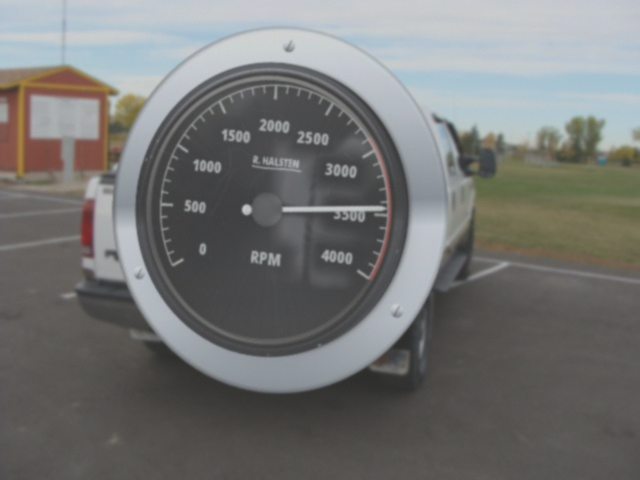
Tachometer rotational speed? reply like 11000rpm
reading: 3450rpm
